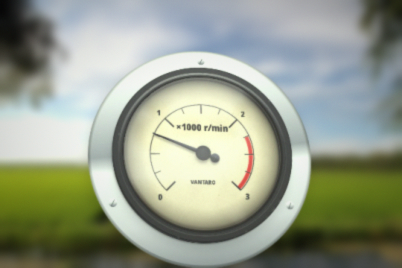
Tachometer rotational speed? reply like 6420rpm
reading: 750rpm
